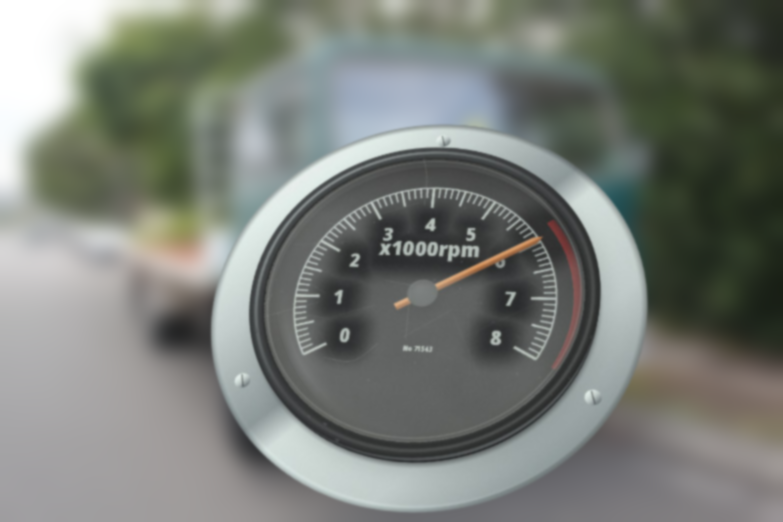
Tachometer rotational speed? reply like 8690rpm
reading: 6000rpm
